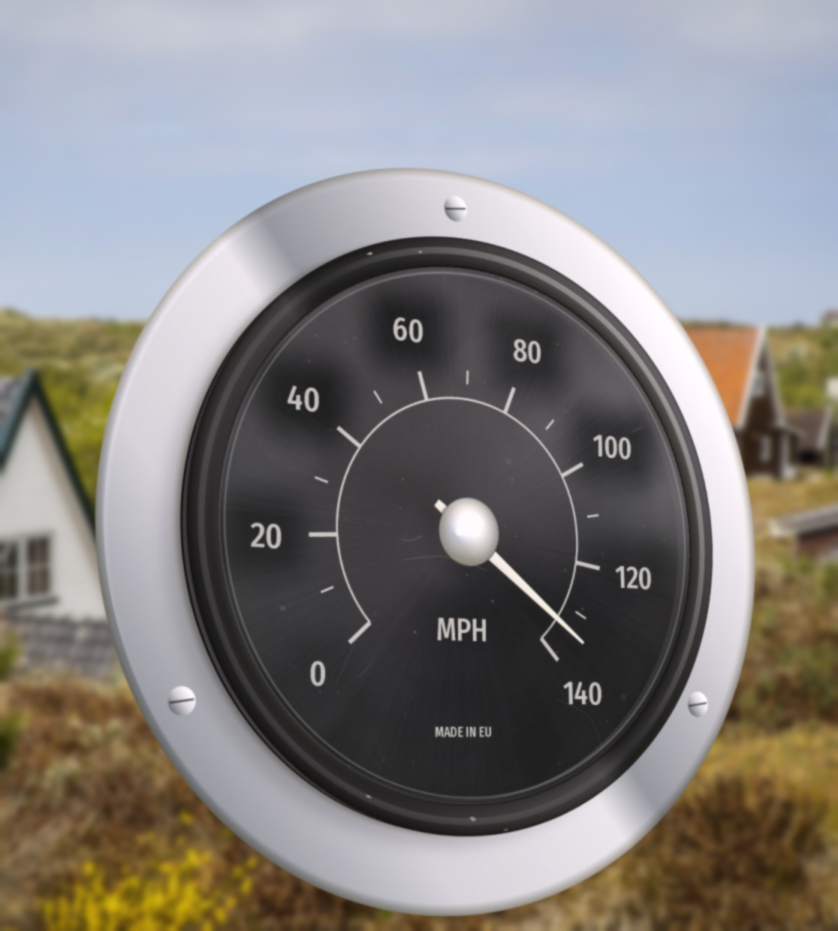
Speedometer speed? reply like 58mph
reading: 135mph
